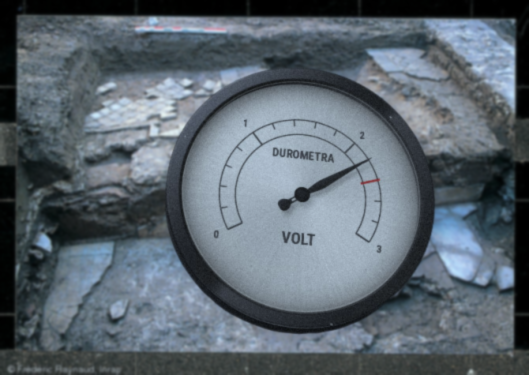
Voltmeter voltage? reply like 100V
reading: 2.2V
